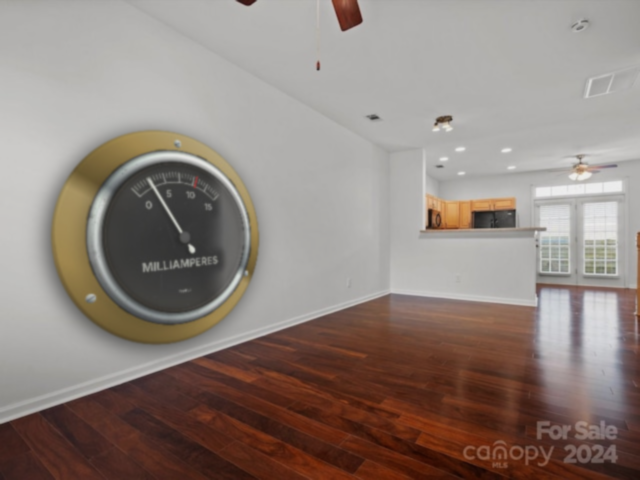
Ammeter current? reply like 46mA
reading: 2.5mA
